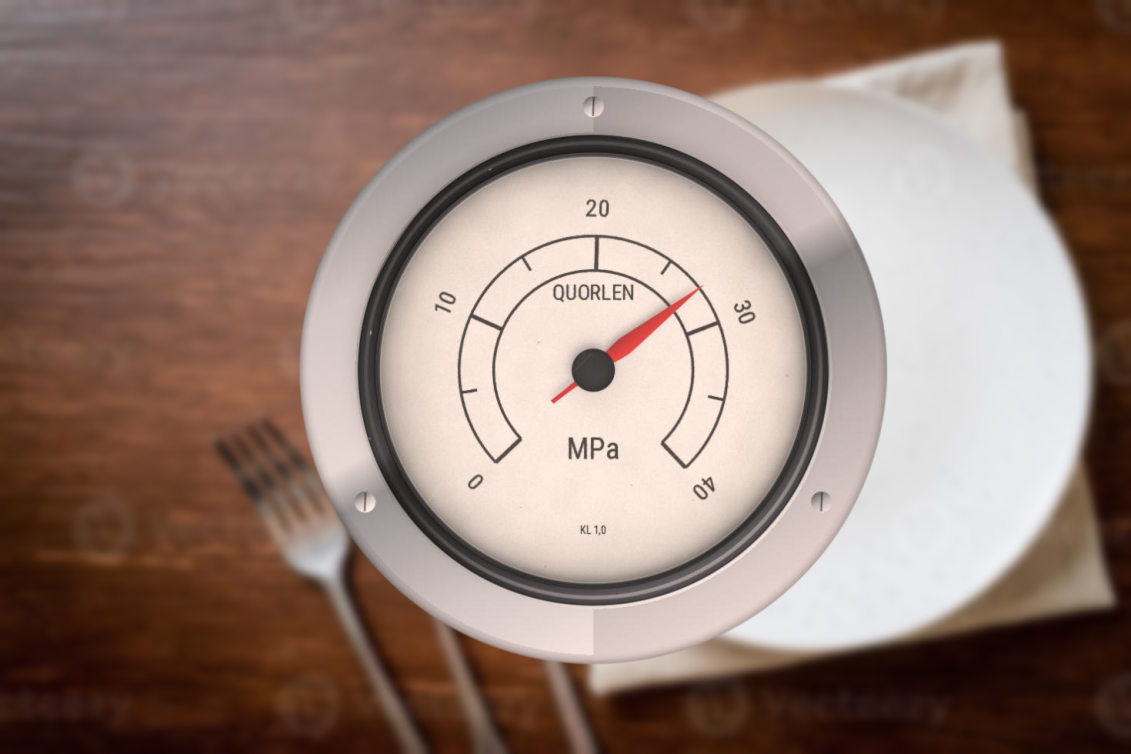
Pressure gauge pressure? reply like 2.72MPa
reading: 27.5MPa
